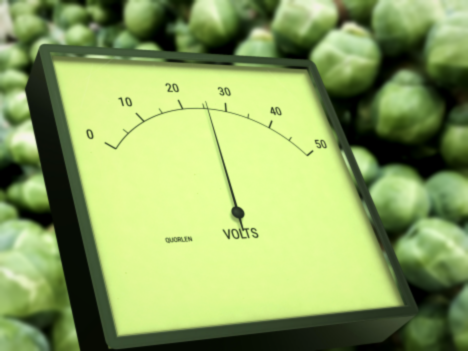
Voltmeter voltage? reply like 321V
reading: 25V
